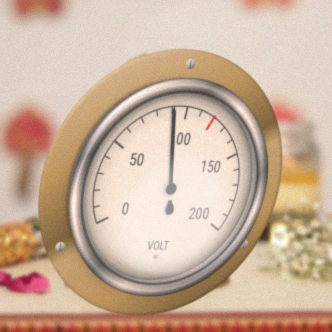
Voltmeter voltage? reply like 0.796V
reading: 90V
